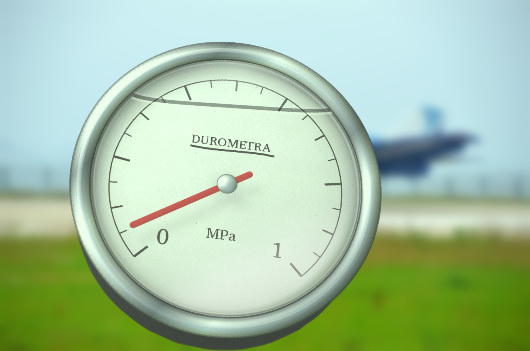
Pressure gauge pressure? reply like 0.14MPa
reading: 0.05MPa
